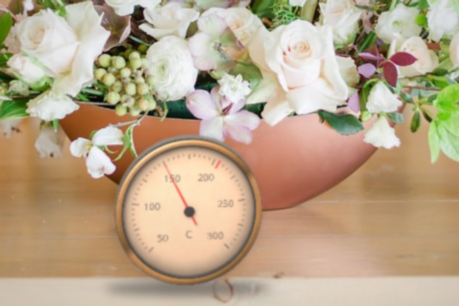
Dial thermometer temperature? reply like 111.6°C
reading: 150°C
